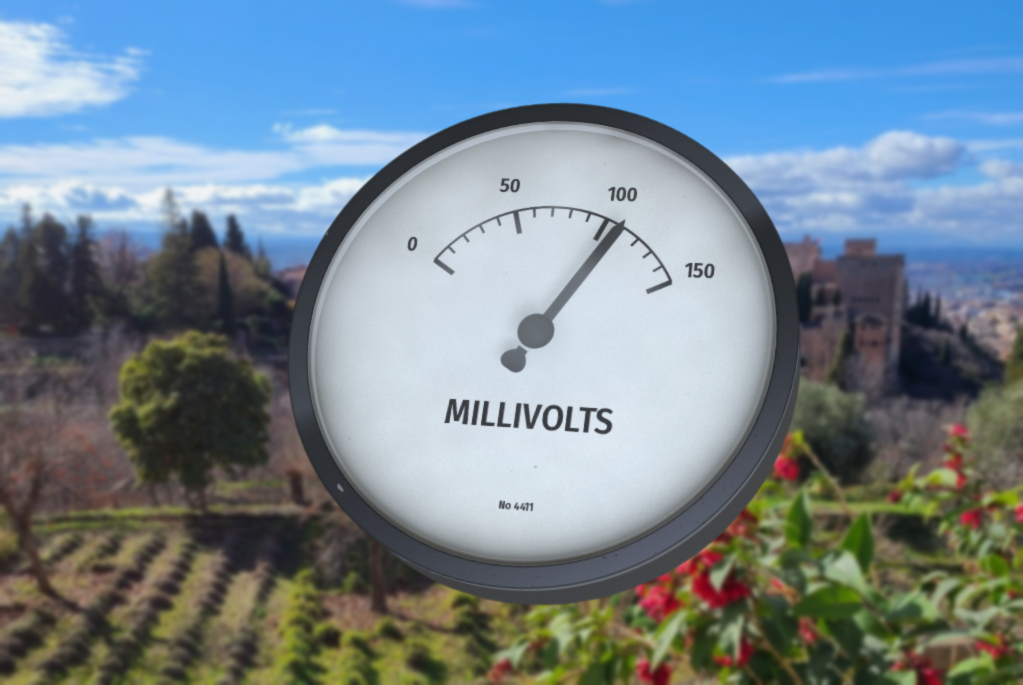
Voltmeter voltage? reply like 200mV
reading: 110mV
